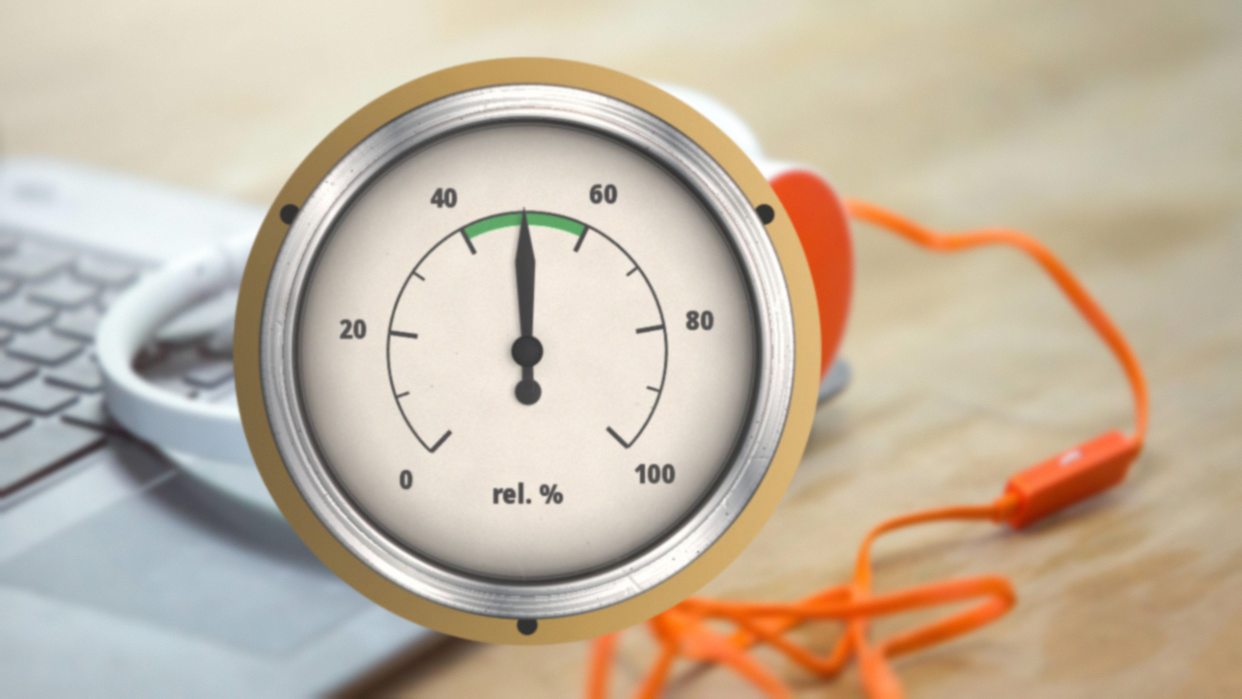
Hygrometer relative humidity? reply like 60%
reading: 50%
